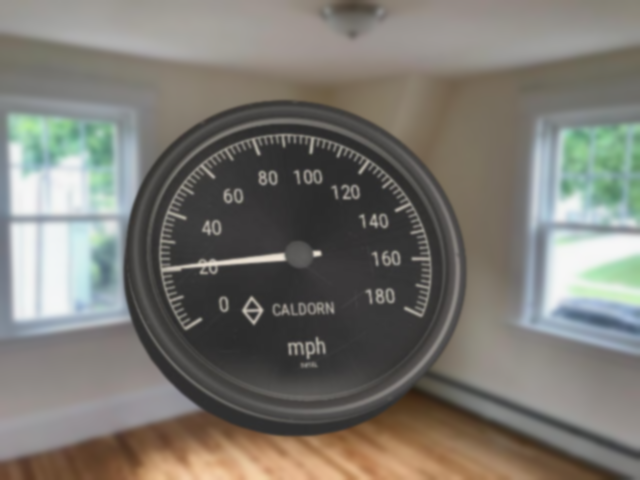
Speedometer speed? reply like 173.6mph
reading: 20mph
